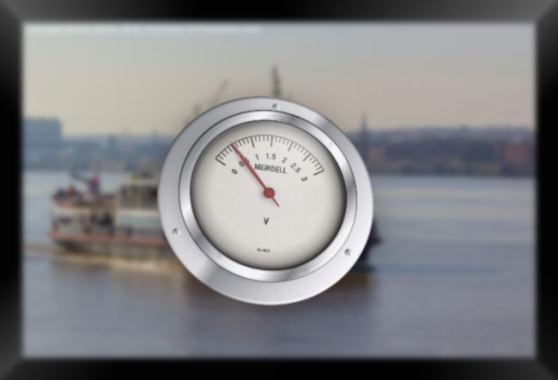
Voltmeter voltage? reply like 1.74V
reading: 0.5V
